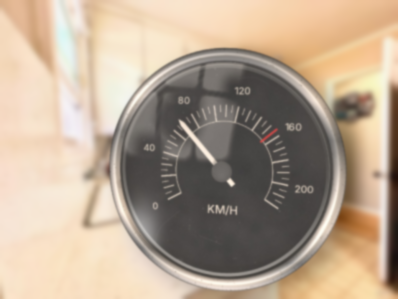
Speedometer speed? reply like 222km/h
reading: 70km/h
